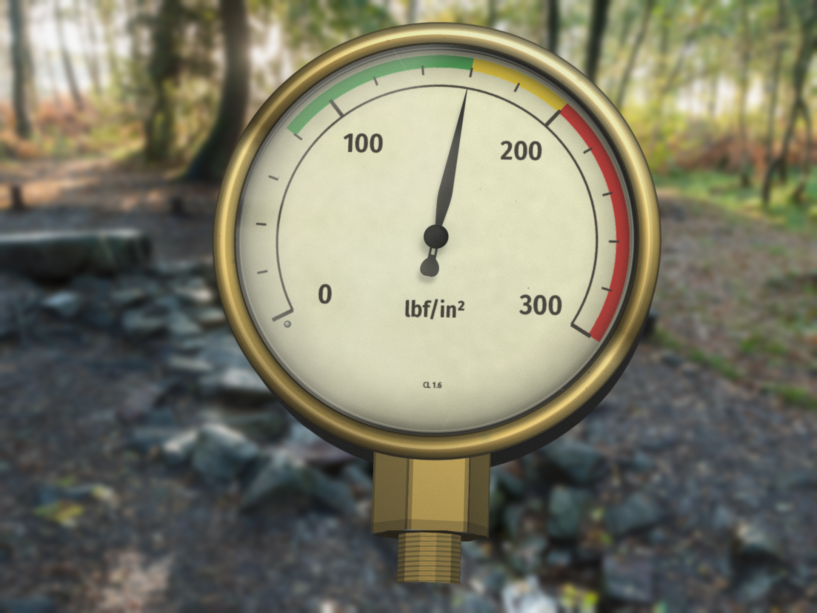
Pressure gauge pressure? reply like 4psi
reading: 160psi
